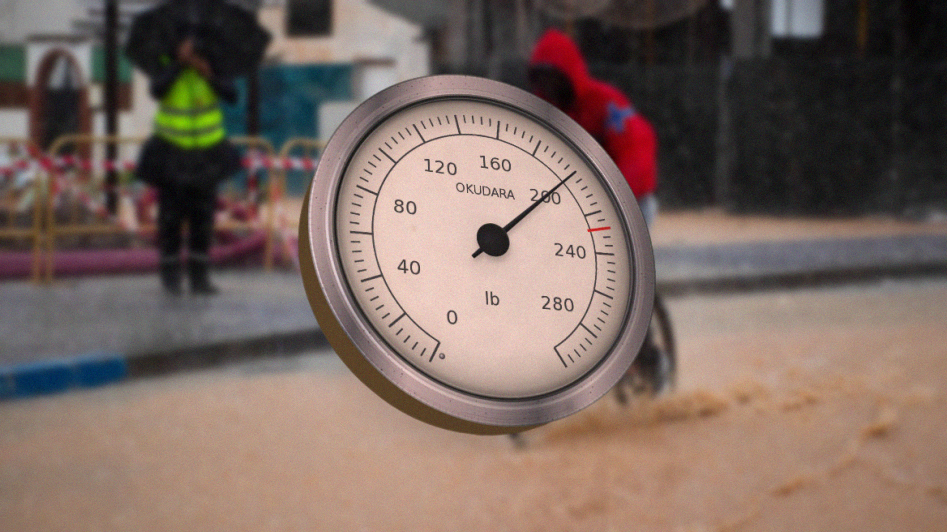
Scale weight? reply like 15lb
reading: 200lb
